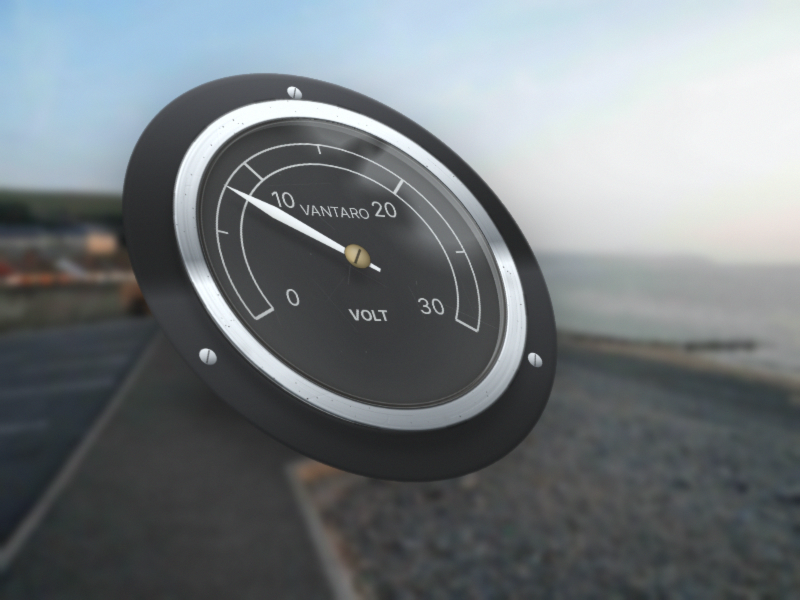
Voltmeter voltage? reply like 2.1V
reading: 7.5V
